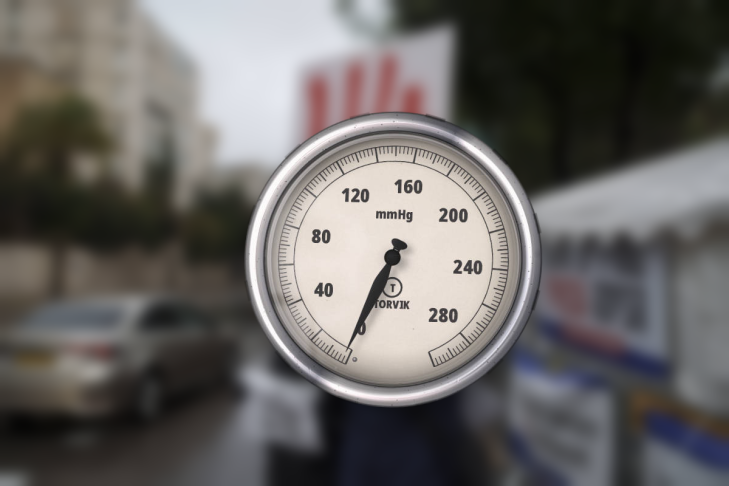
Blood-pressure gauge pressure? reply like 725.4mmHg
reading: 2mmHg
